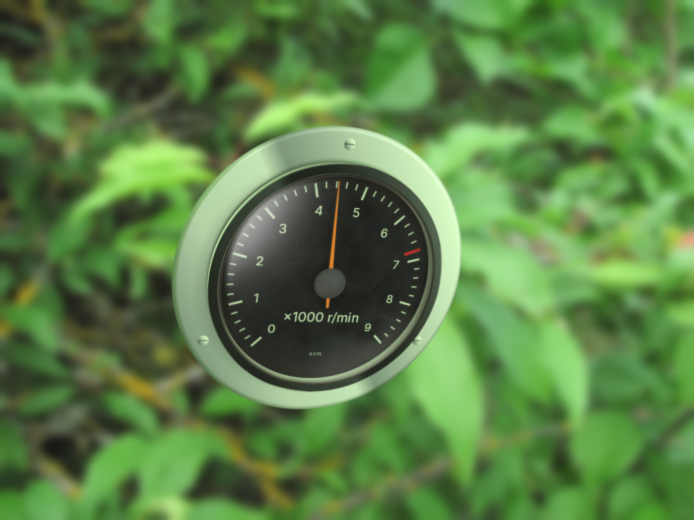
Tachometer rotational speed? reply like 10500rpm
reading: 4400rpm
